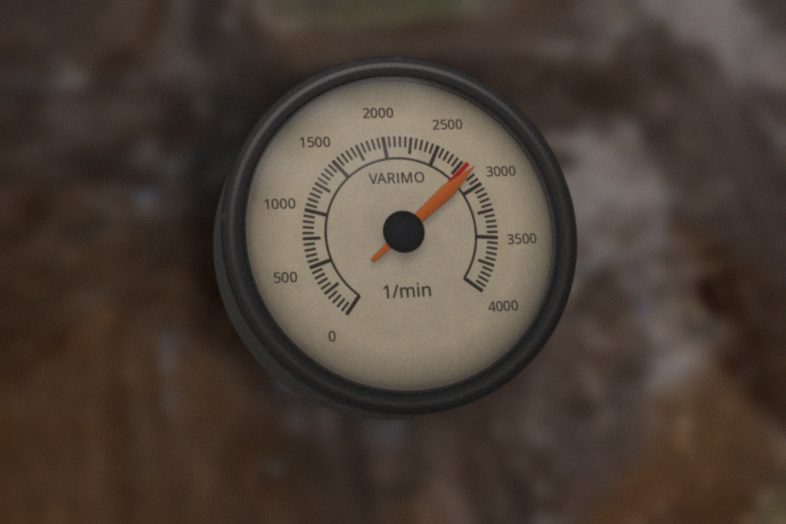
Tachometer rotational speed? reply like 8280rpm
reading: 2850rpm
